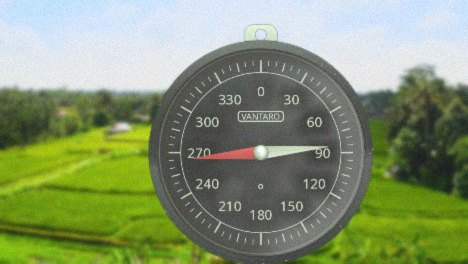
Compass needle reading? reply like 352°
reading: 265°
